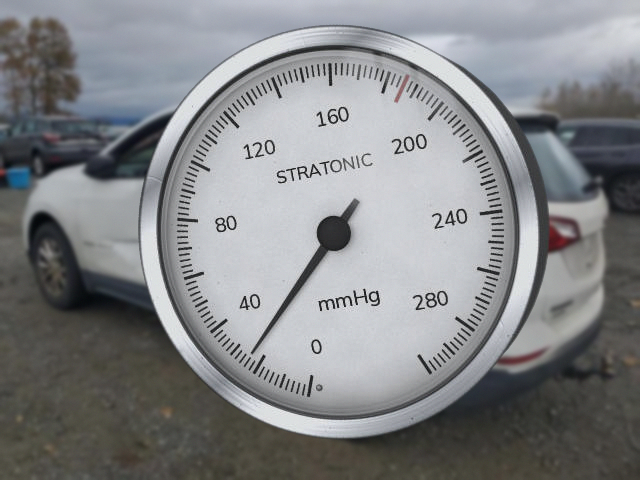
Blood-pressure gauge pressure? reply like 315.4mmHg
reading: 24mmHg
